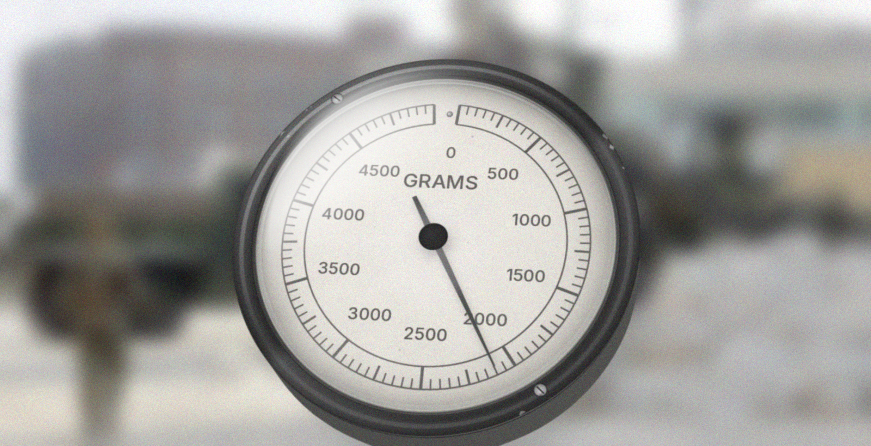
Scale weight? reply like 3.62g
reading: 2100g
